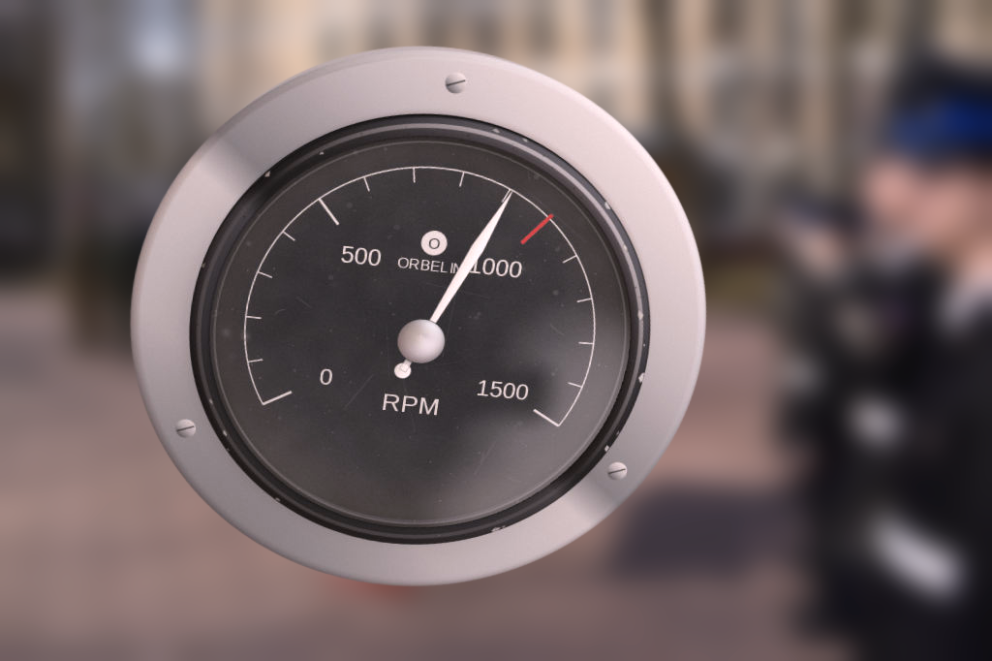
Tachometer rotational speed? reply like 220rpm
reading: 900rpm
